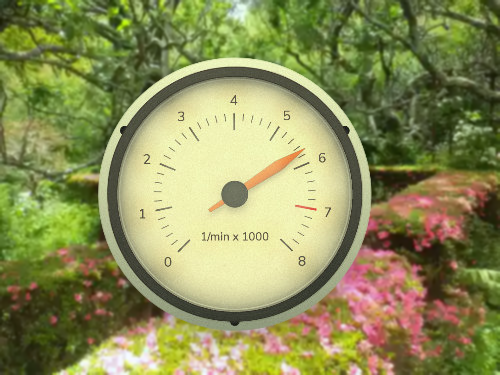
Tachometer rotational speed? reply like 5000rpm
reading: 5700rpm
